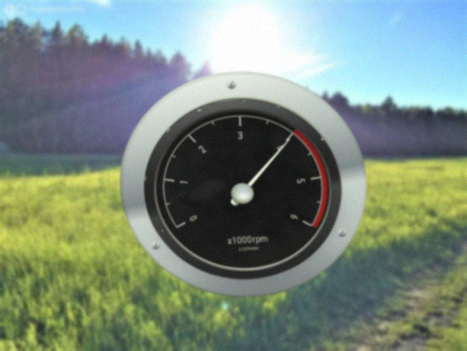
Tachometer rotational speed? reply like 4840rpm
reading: 4000rpm
